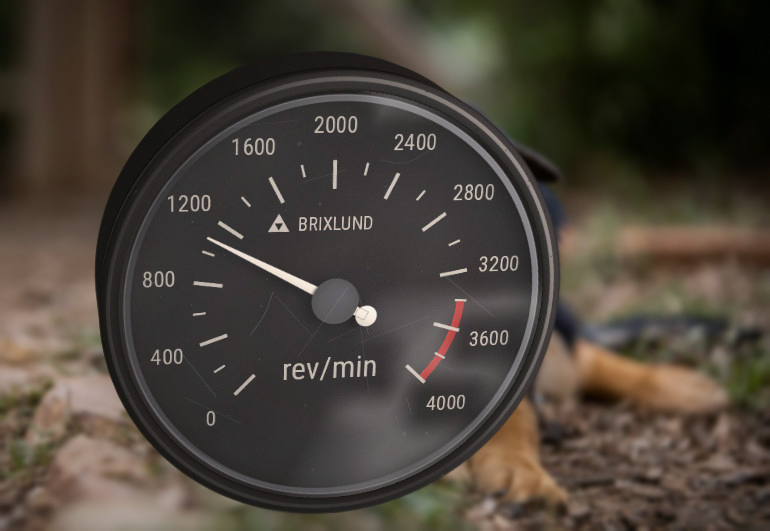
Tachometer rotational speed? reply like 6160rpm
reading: 1100rpm
